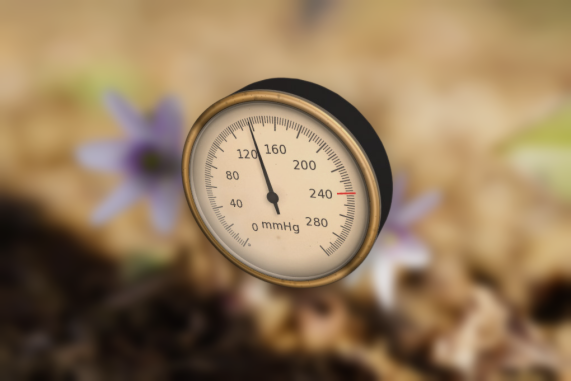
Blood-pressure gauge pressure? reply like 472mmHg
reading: 140mmHg
